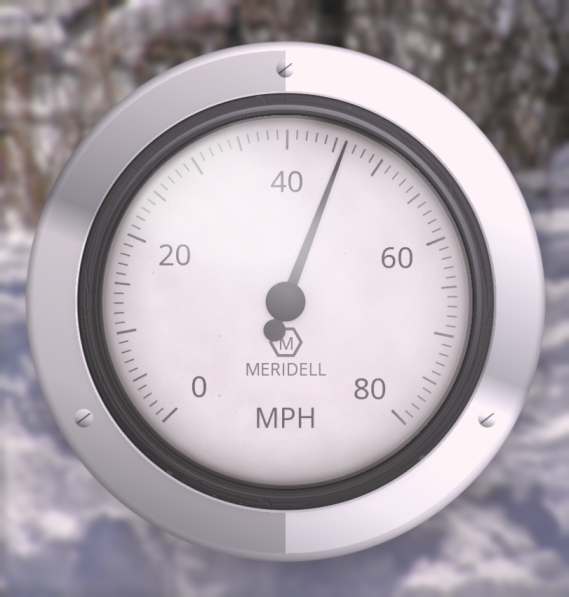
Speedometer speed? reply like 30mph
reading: 46mph
